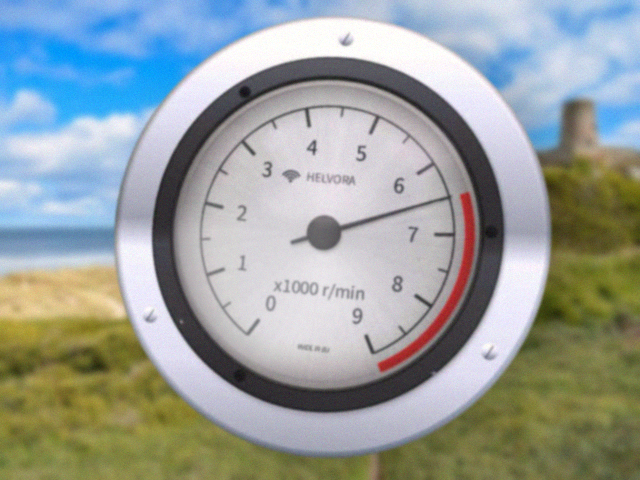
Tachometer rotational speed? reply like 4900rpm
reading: 6500rpm
